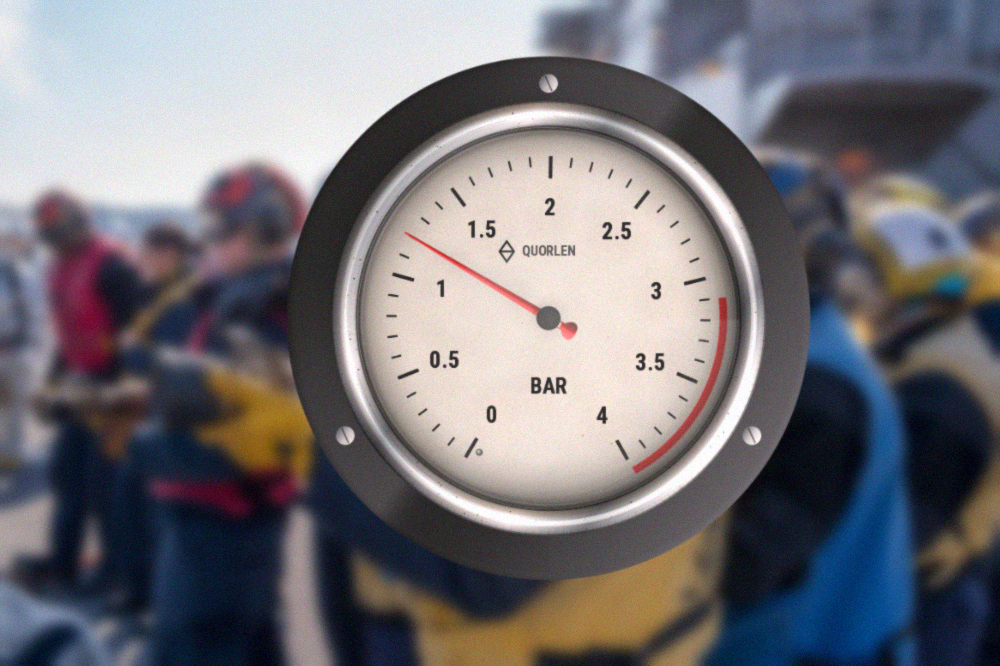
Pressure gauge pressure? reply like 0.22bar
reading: 1.2bar
